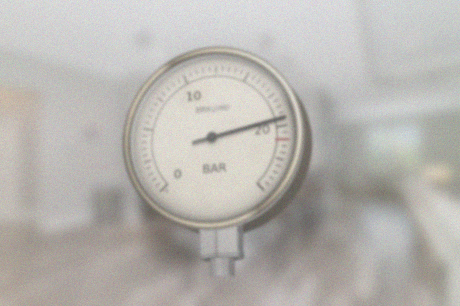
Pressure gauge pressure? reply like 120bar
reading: 19.5bar
